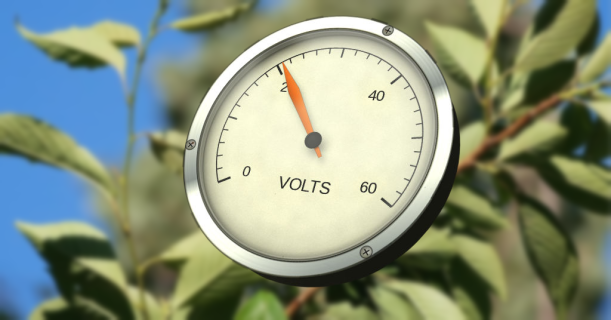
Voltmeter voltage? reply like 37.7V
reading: 21V
